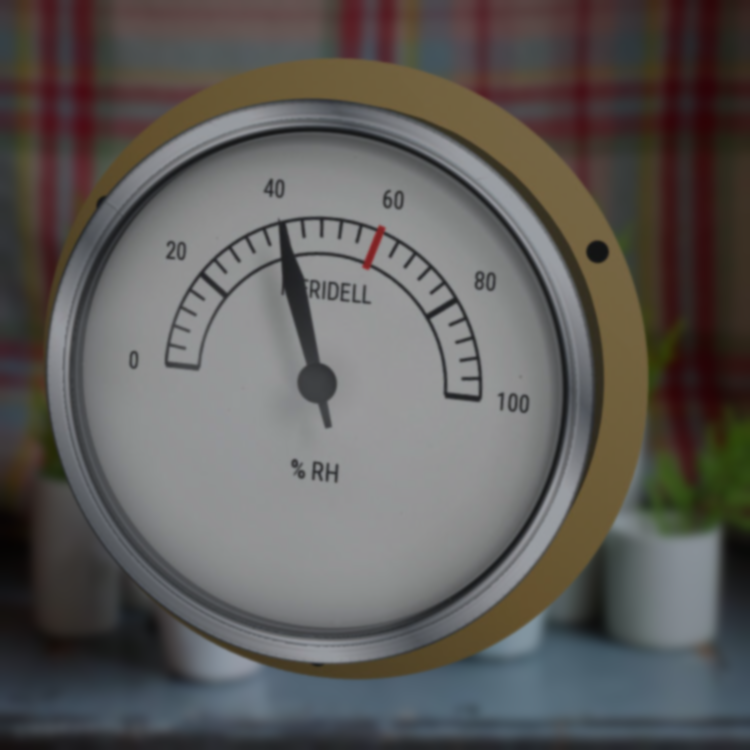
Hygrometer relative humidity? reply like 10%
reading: 40%
